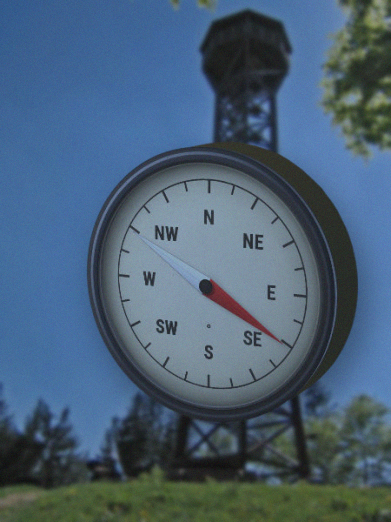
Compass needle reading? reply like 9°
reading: 120°
